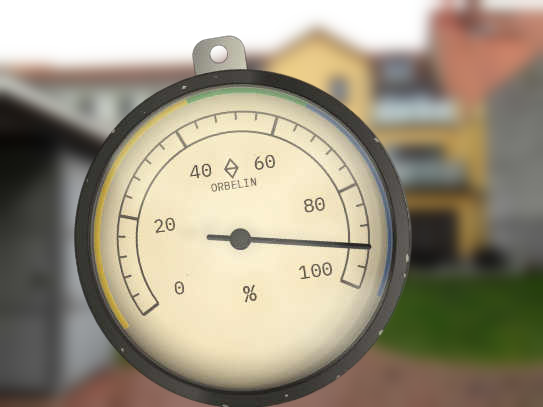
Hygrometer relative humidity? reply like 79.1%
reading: 92%
